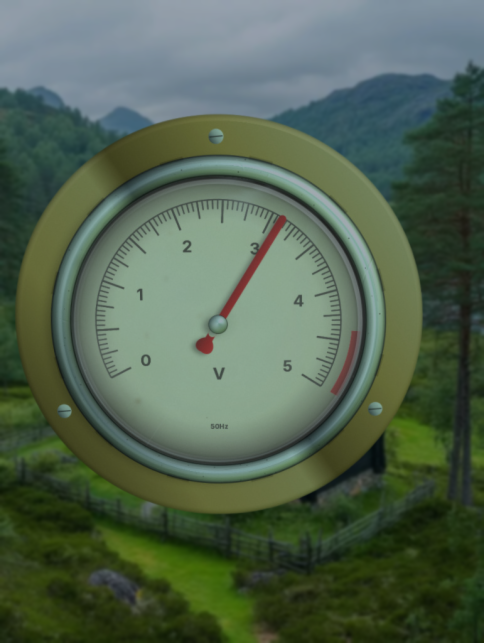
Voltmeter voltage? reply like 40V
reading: 3.1V
